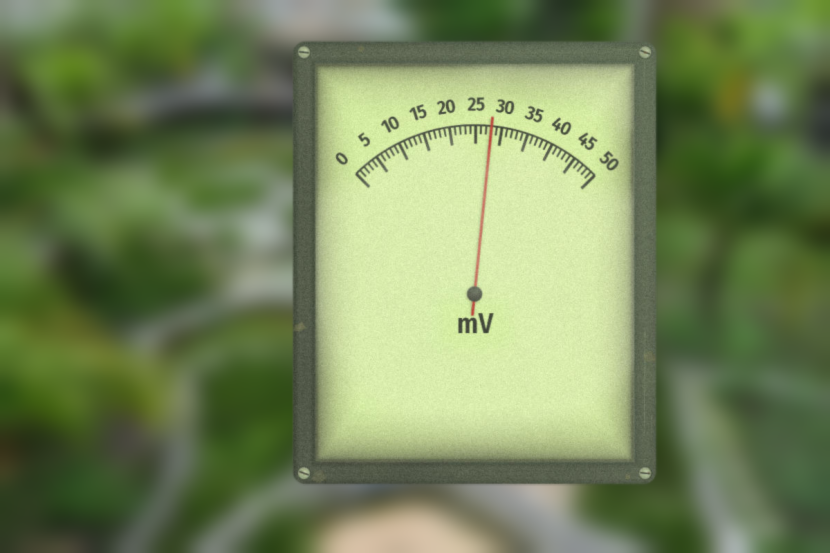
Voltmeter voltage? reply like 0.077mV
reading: 28mV
